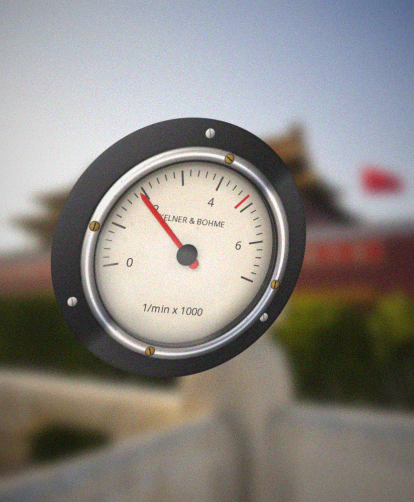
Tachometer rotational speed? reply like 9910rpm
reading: 1900rpm
